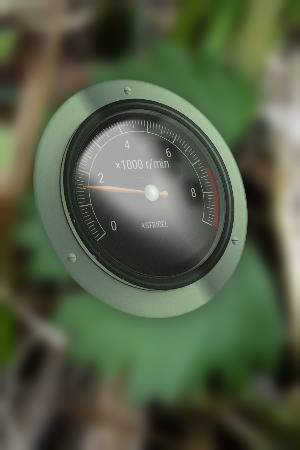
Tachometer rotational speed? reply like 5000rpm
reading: 1500rpm
